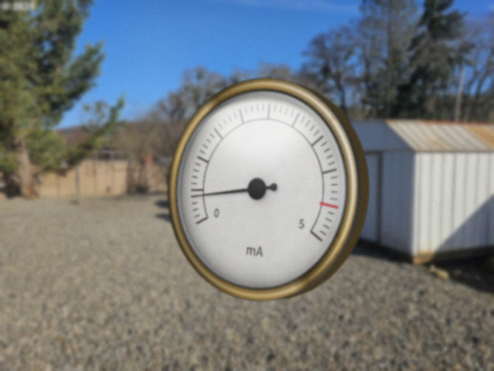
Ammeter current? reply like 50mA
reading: 0.4mA
